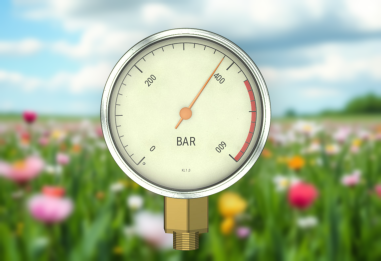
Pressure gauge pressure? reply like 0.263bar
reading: 380bar
